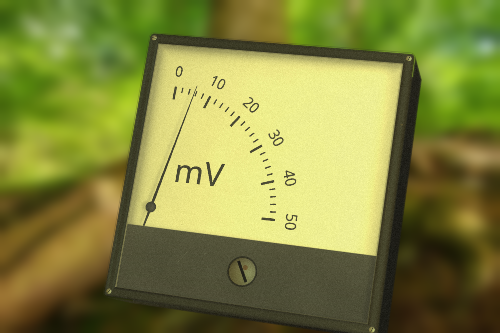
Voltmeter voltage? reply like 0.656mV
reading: 6mV
